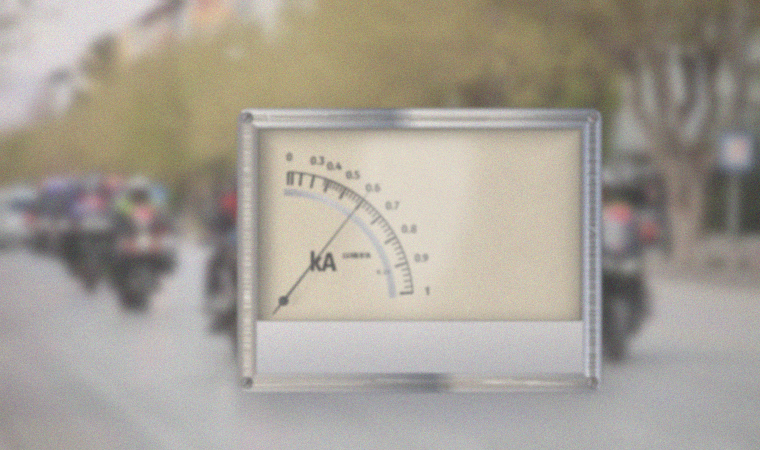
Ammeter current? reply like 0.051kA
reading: 0.6kA
